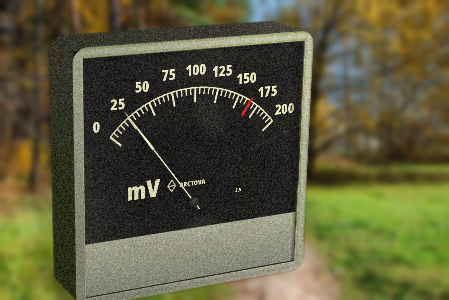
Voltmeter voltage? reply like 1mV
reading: 25mV
